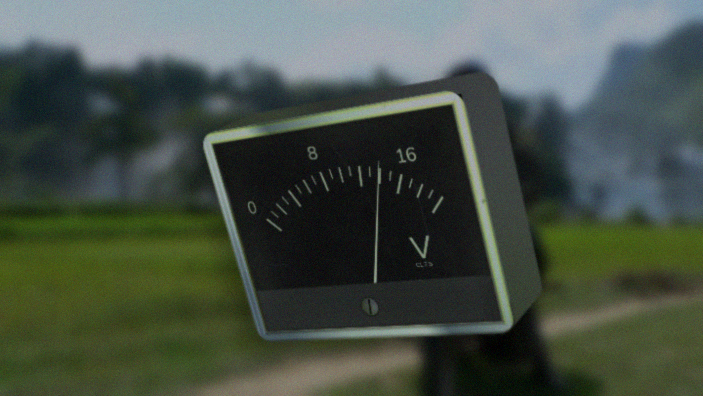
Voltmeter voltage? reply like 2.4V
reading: 14V
